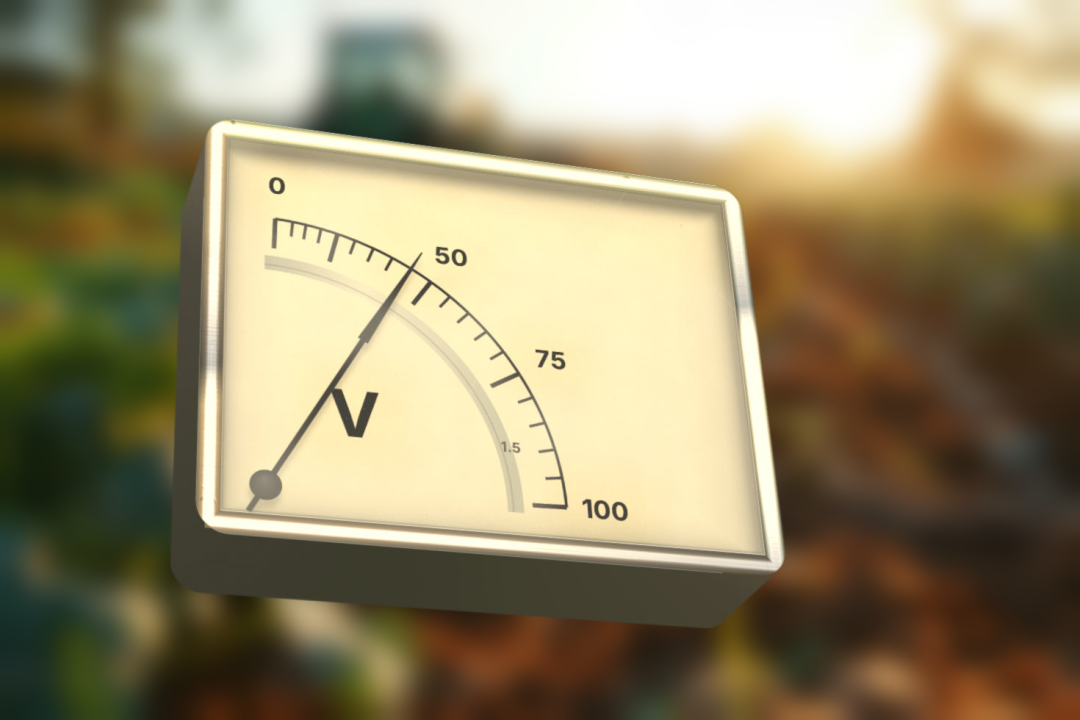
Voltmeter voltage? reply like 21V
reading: 45V
